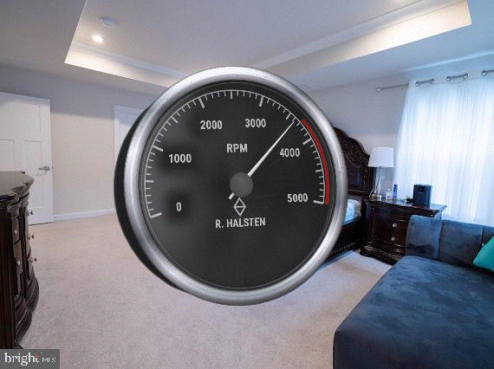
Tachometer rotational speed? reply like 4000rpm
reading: 3600rpm
